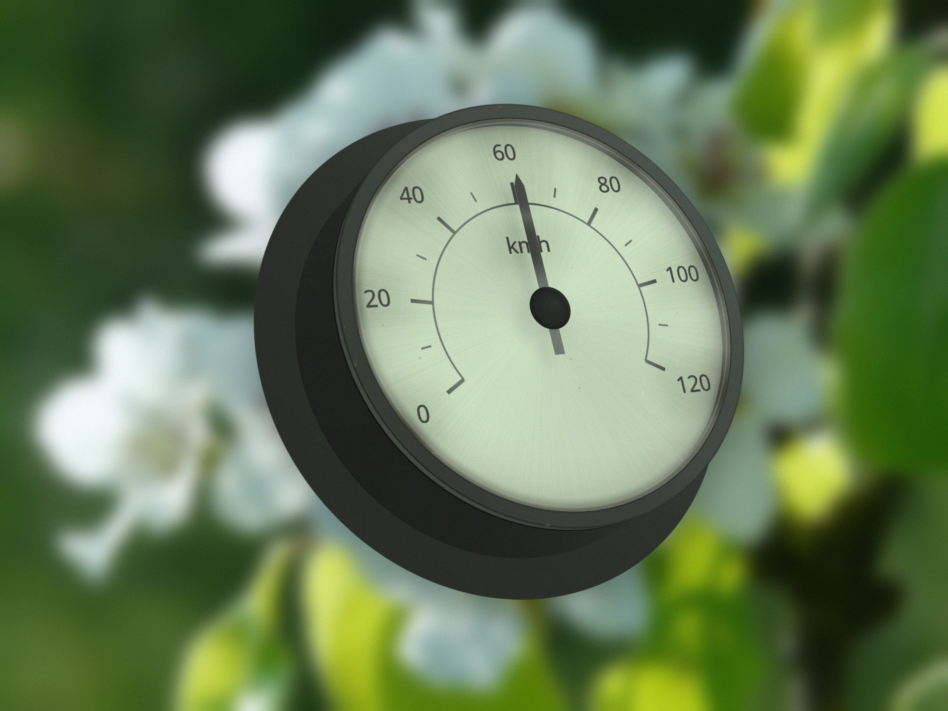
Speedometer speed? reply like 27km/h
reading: 60km/h
